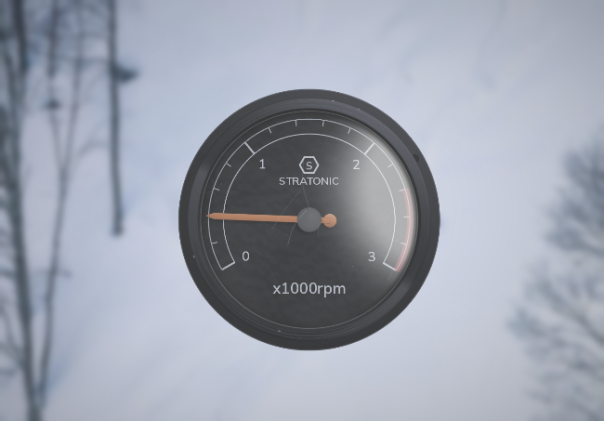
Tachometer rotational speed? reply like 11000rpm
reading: 400rpm
